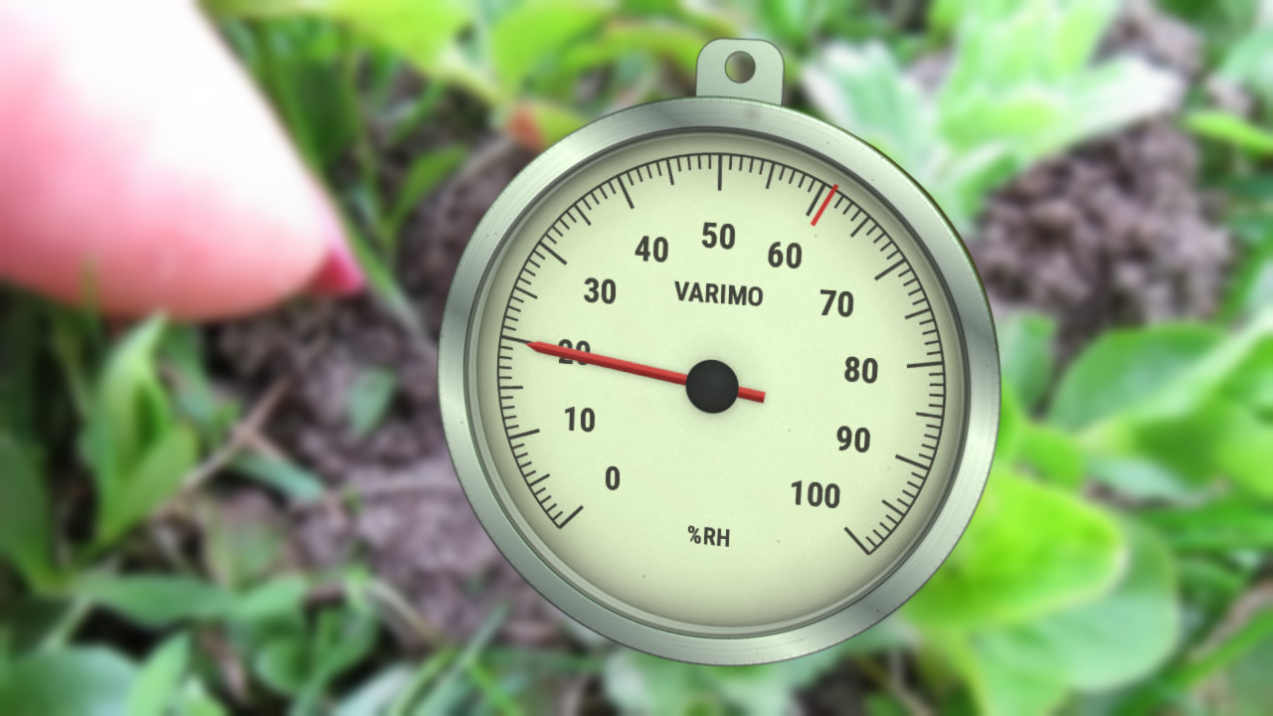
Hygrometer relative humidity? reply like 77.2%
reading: 20%
